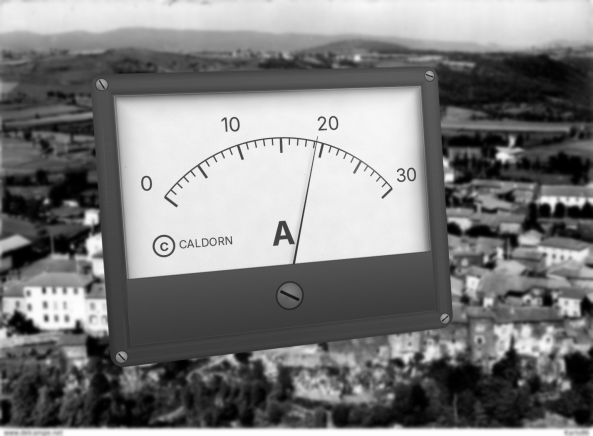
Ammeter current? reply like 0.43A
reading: 19A
